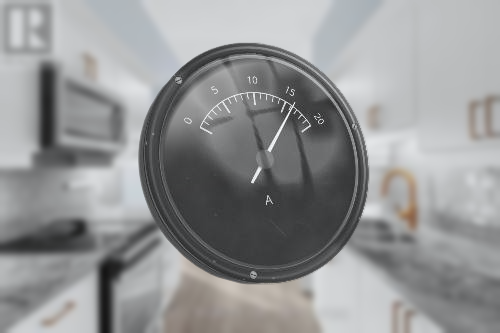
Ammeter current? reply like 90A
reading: 16A
